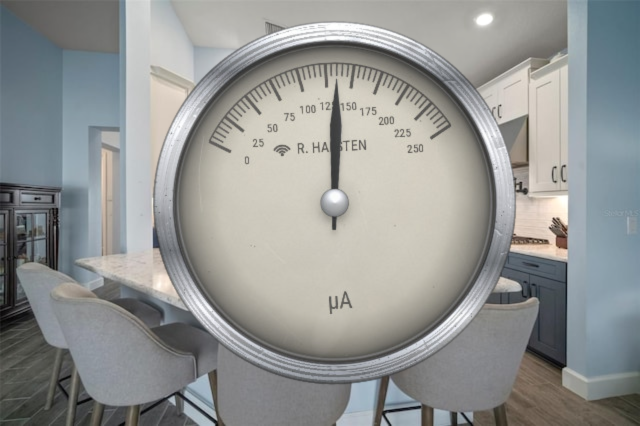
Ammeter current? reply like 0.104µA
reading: 135µA
